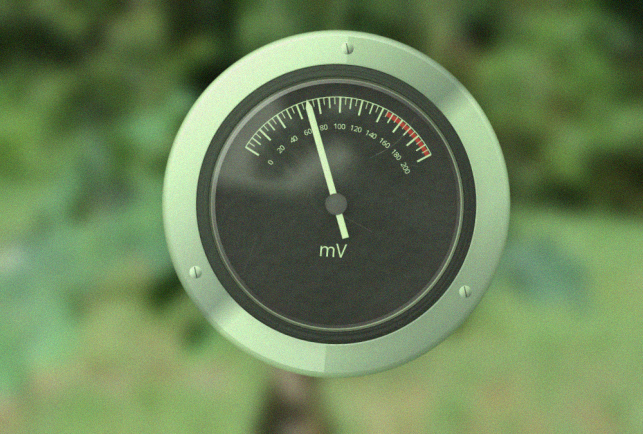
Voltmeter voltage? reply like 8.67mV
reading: 70mV
